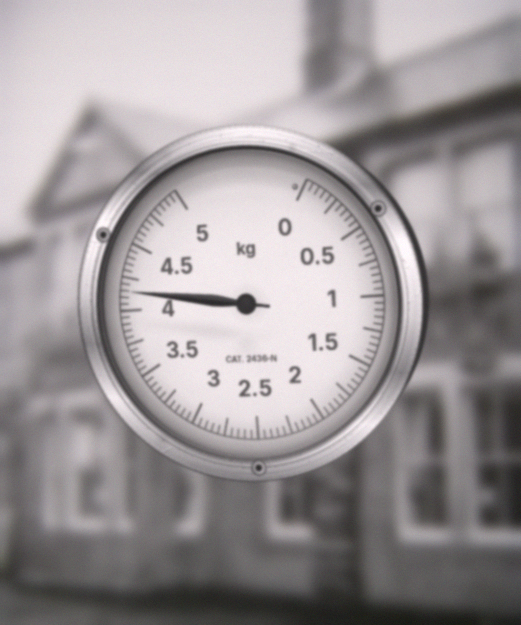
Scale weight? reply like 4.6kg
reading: 4.15kg
